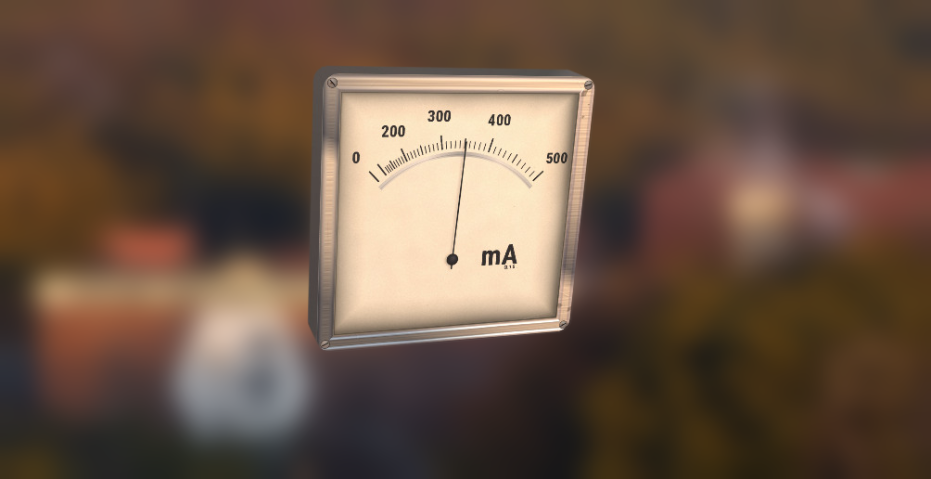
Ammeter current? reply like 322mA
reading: 350mA
